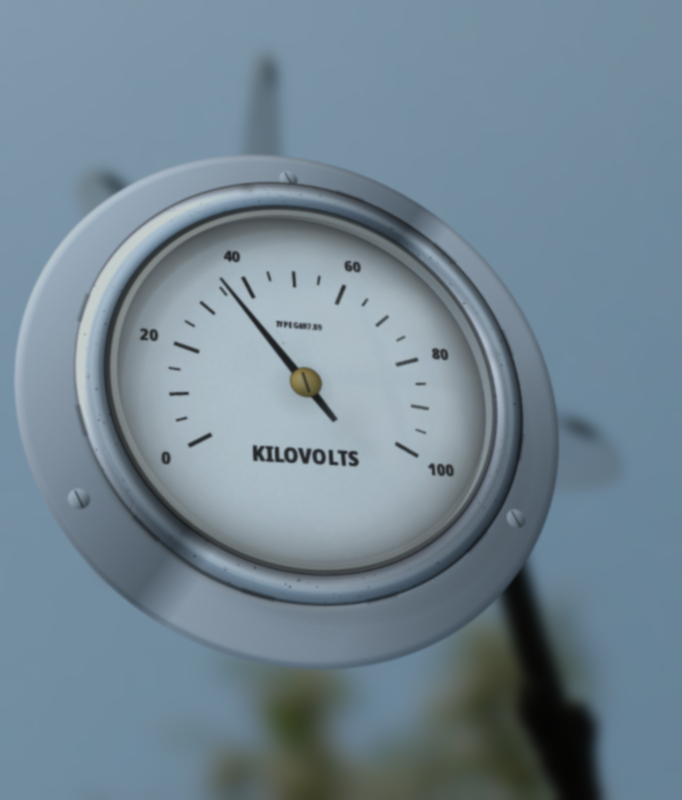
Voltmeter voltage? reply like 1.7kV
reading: 35kV
